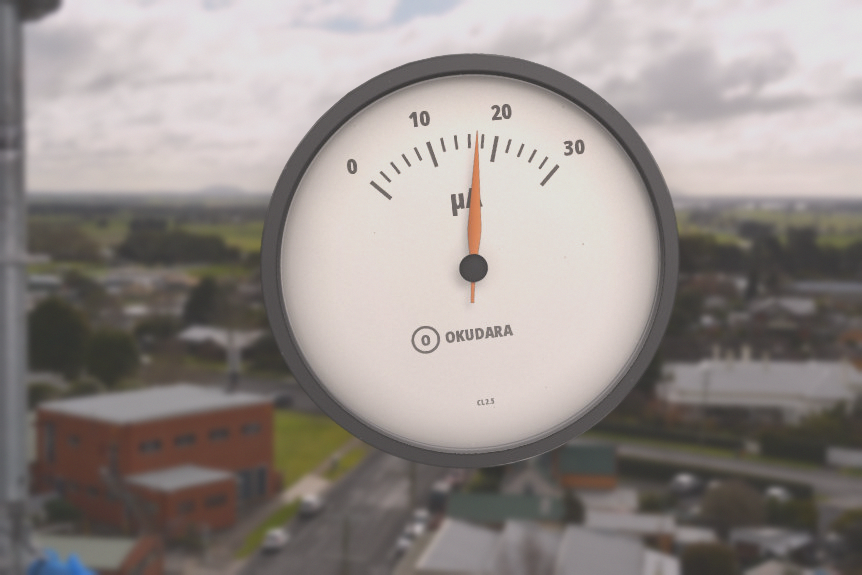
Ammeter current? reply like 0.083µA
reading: 17µA
